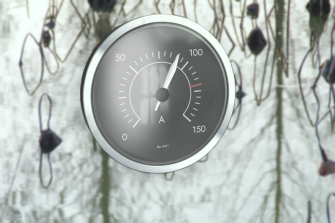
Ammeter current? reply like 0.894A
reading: 90A
